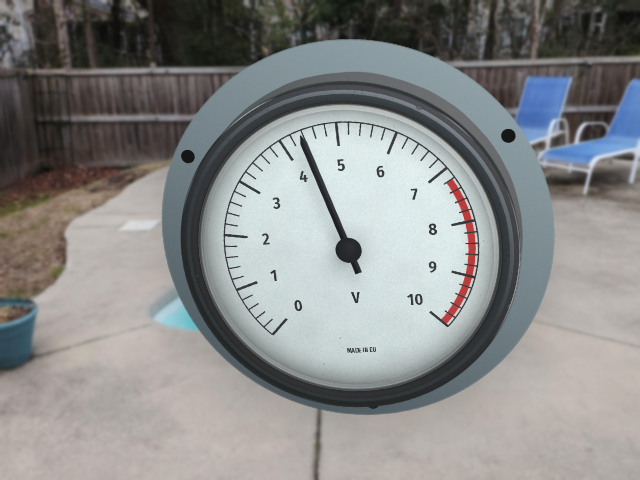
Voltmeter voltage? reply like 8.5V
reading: 4.4V
